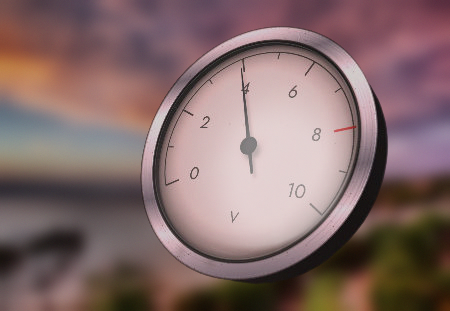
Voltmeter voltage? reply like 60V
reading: 4V
